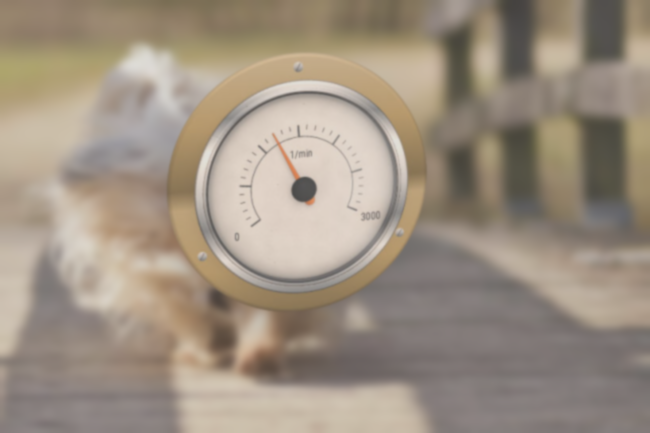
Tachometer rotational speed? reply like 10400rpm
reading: 1200rpm
